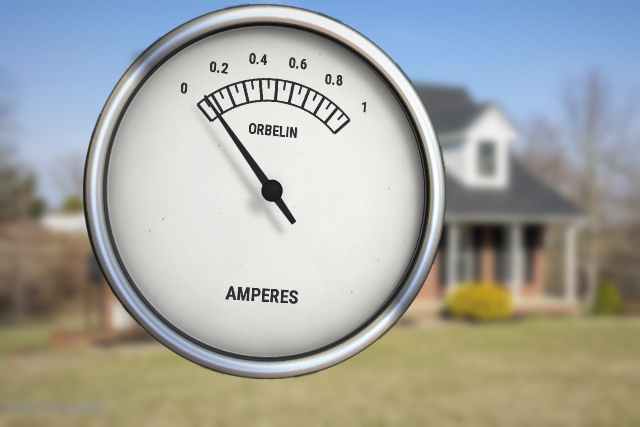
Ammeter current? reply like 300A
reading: 0.05A
